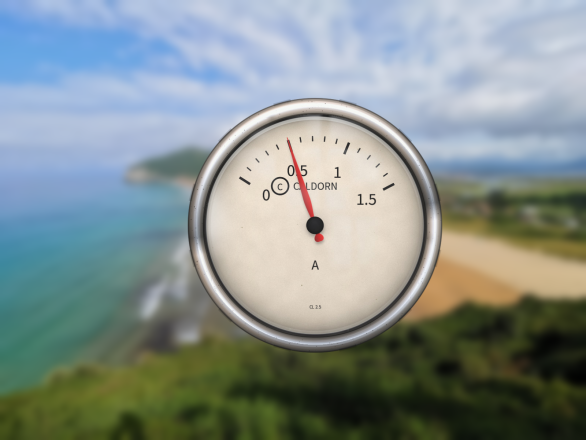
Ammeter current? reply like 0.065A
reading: 0.5A
